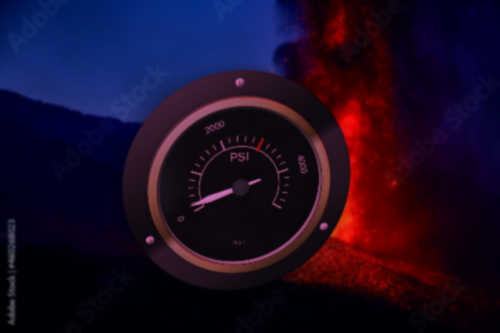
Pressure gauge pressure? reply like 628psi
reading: 200psi
